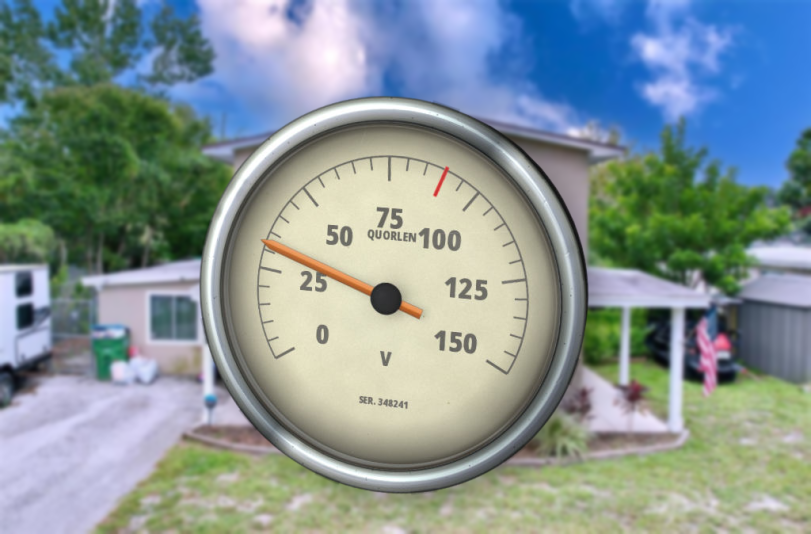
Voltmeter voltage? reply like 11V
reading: 32.5V
